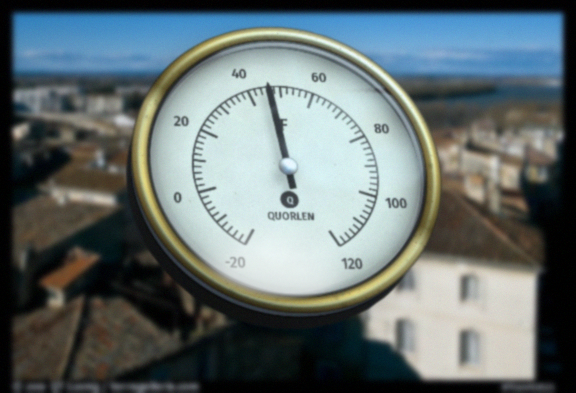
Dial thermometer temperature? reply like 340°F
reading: 46°F
